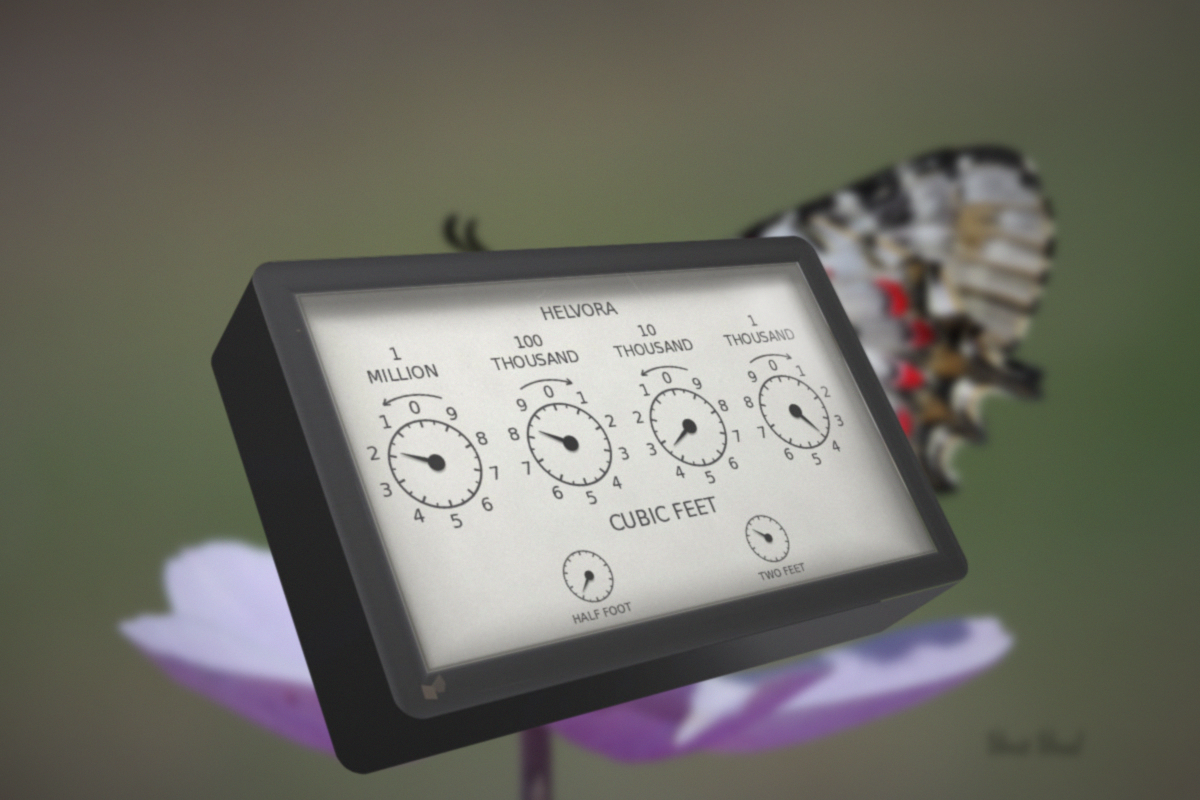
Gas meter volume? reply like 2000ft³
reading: 183400ft³
